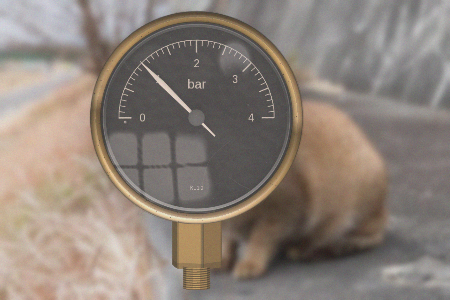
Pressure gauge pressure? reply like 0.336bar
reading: 1bar
